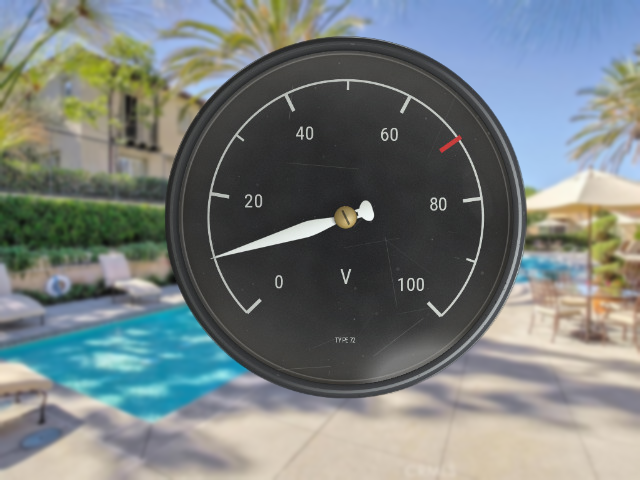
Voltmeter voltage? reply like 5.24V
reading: 10V
